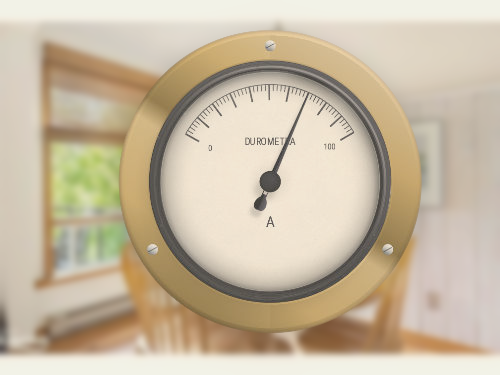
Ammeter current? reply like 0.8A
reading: 70A
